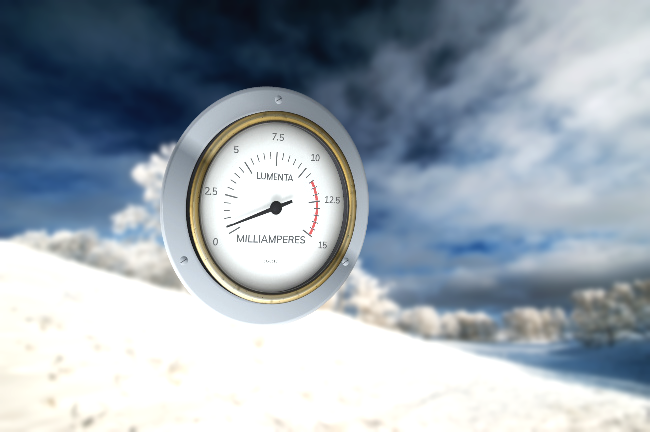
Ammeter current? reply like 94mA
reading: 0.5mA
